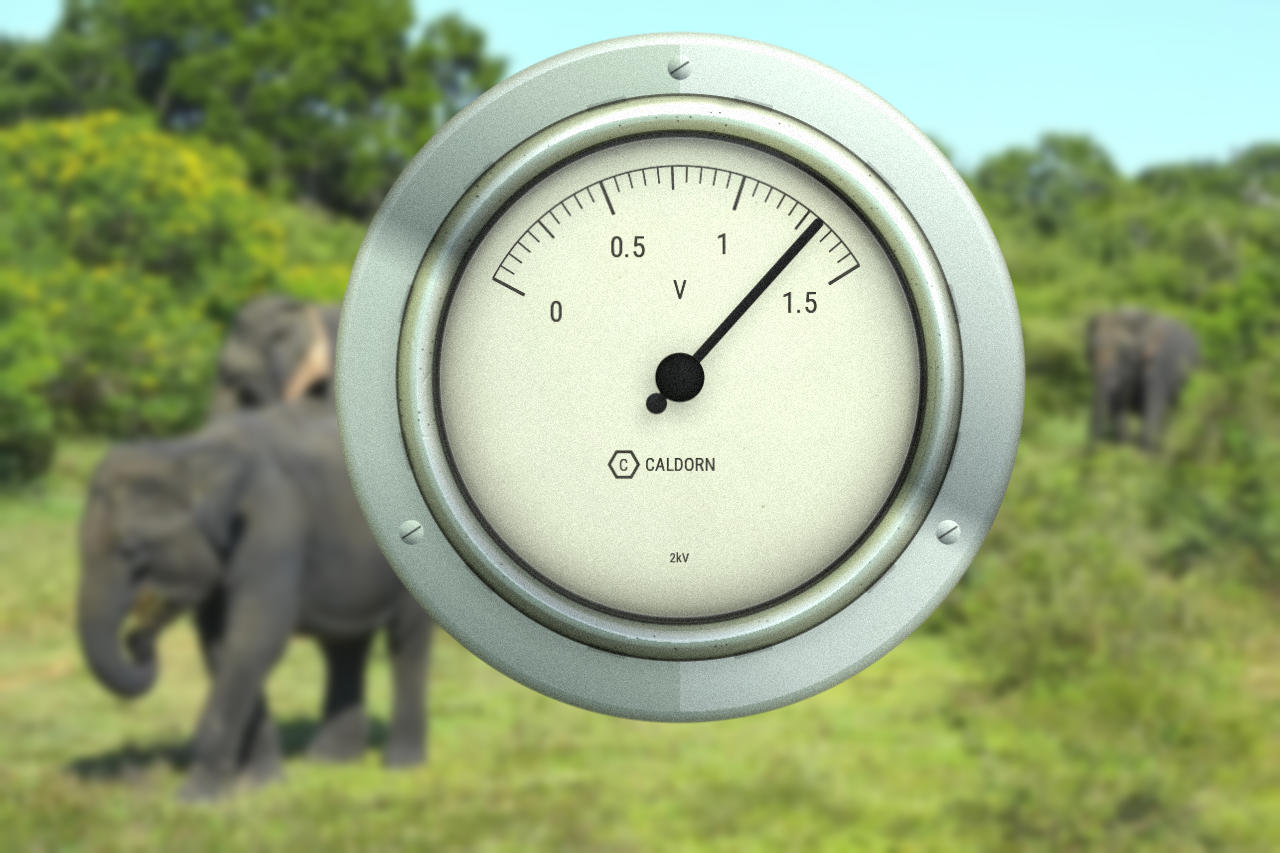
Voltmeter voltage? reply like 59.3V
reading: 1.3V
